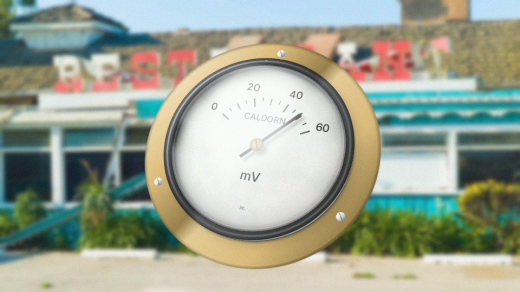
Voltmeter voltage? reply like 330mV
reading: 50mV
